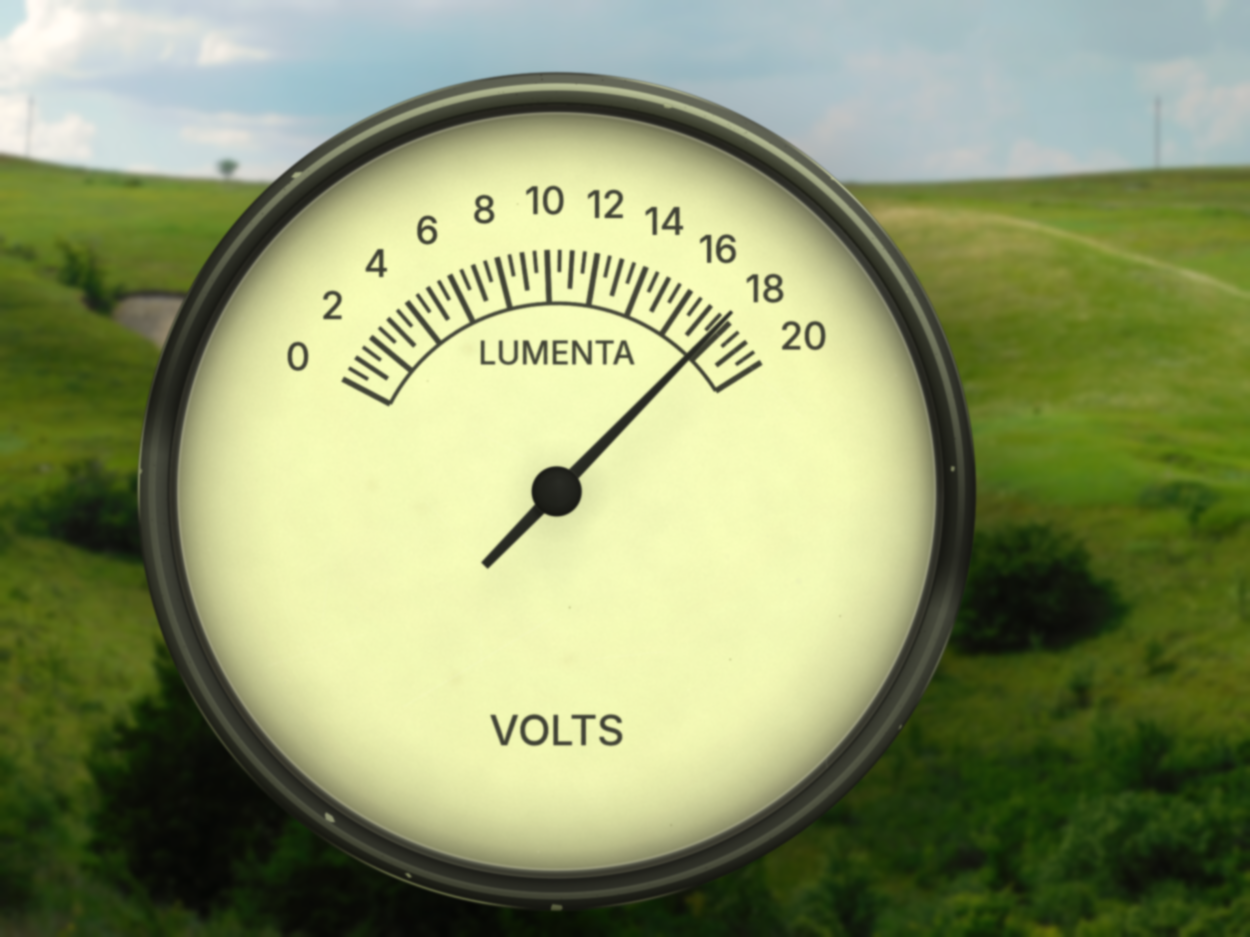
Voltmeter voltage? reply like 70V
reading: 17.75V
